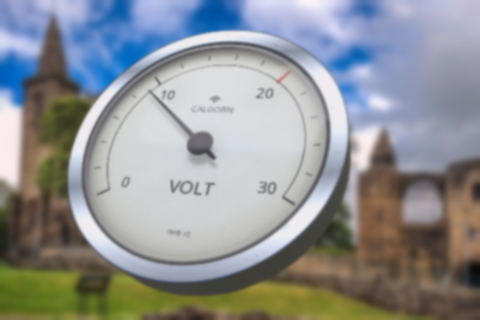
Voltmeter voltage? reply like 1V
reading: 9V
